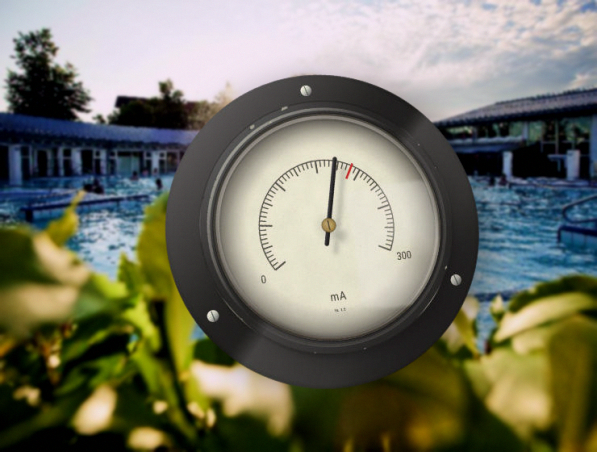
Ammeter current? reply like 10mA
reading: 170mA
